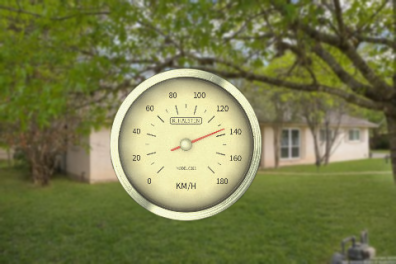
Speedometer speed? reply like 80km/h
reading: 135km/h
